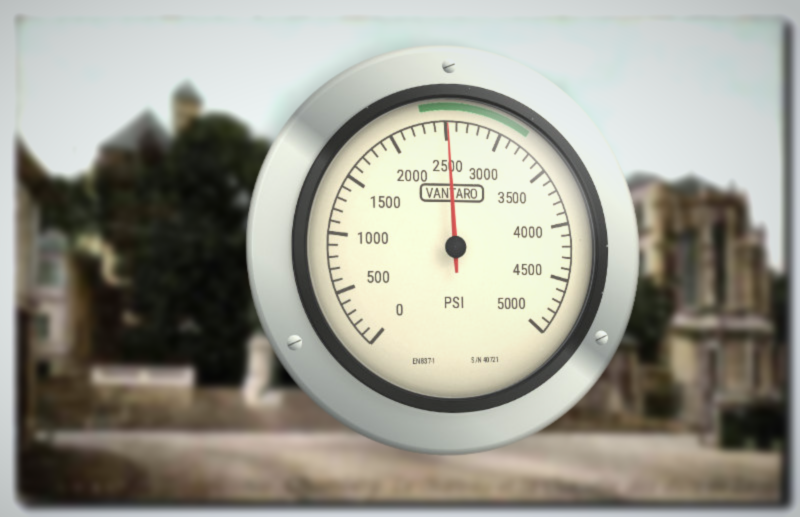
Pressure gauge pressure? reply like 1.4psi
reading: 2500psi
